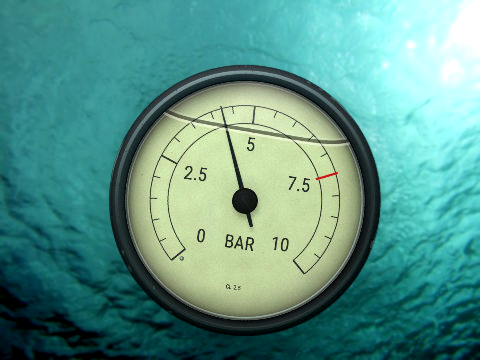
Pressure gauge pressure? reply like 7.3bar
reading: 4.25bar
